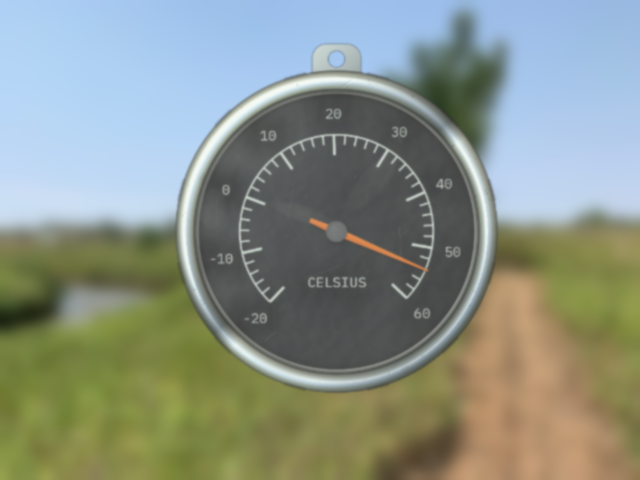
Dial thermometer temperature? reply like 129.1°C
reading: 54°C
